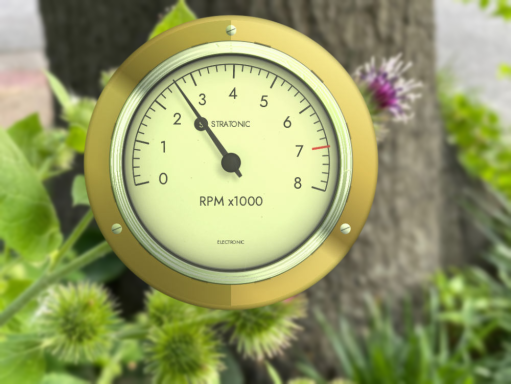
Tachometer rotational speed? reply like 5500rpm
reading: 2600rpm
